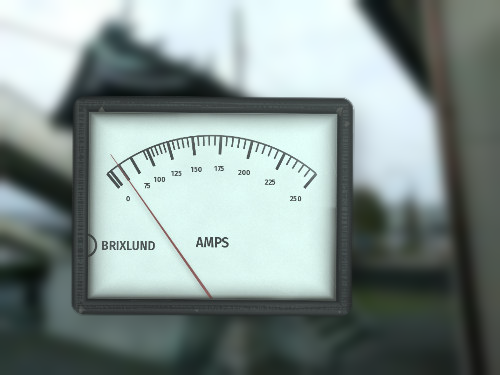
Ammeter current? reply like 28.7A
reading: 50A
